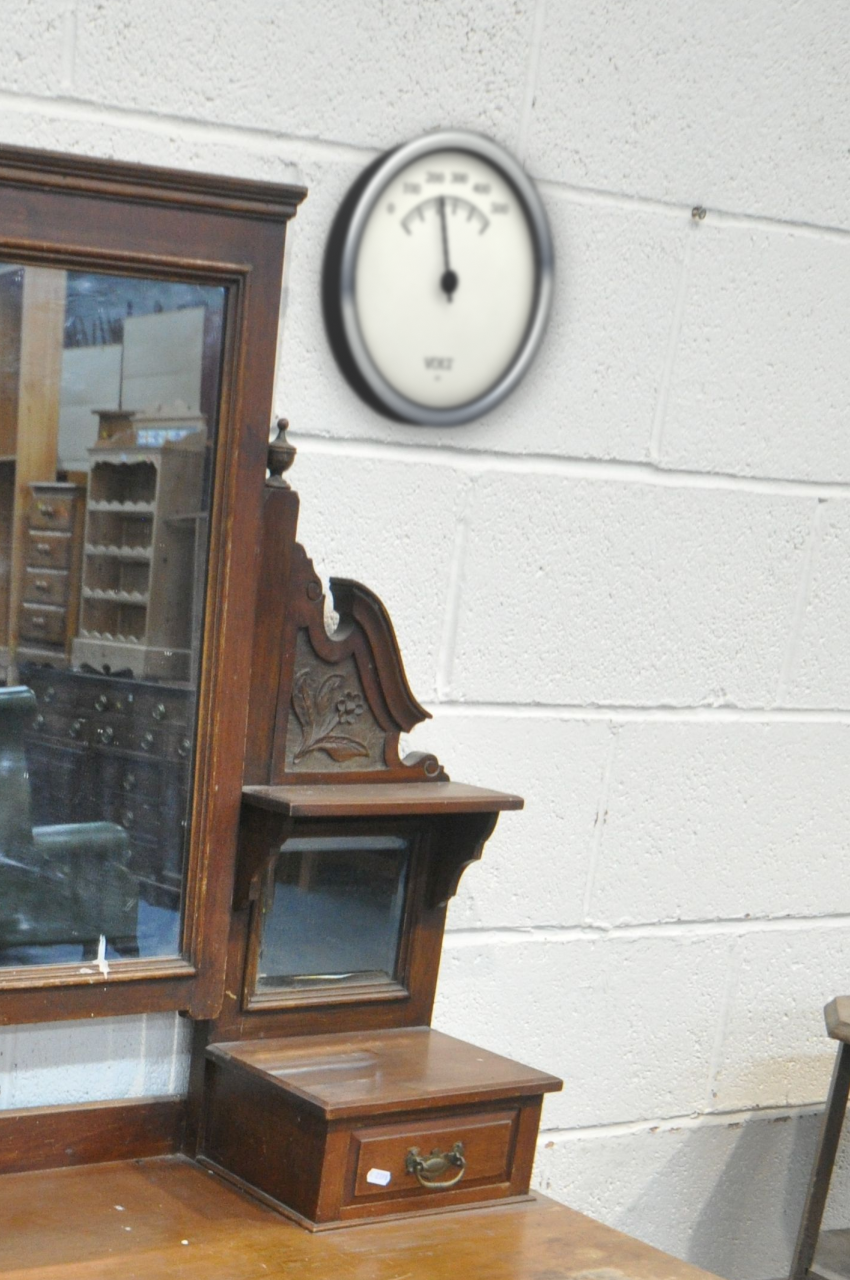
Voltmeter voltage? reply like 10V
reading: 200V
